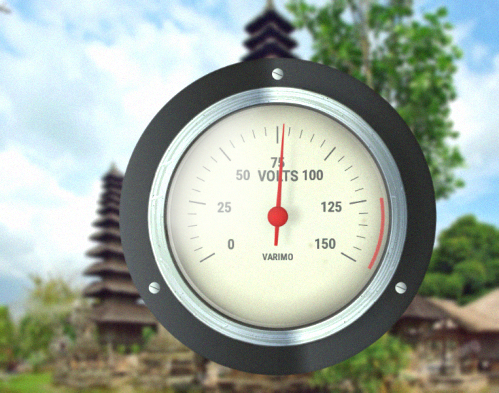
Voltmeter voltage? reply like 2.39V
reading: 77.5V
